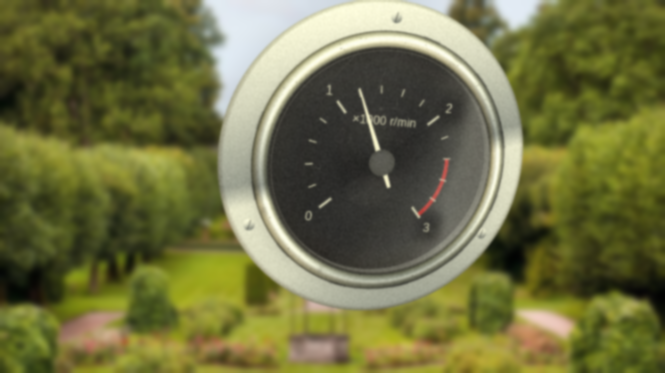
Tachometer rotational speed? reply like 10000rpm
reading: 1200rpm
